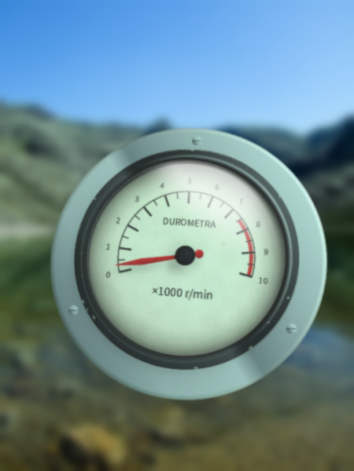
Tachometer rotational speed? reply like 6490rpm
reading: 250rpm
